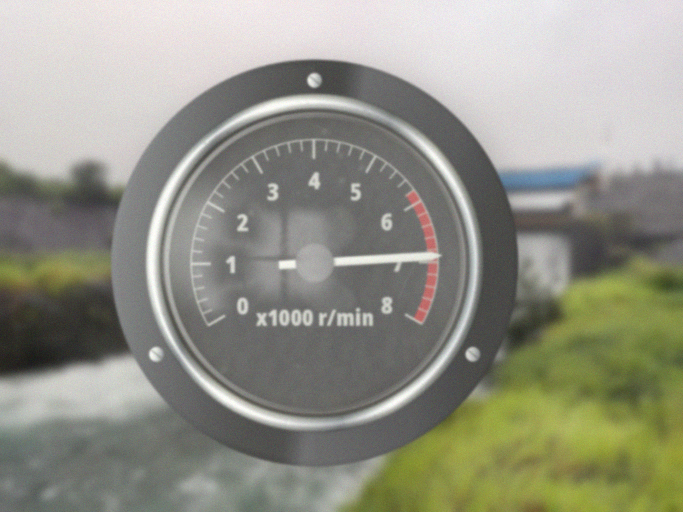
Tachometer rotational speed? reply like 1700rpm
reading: 6900rpm
